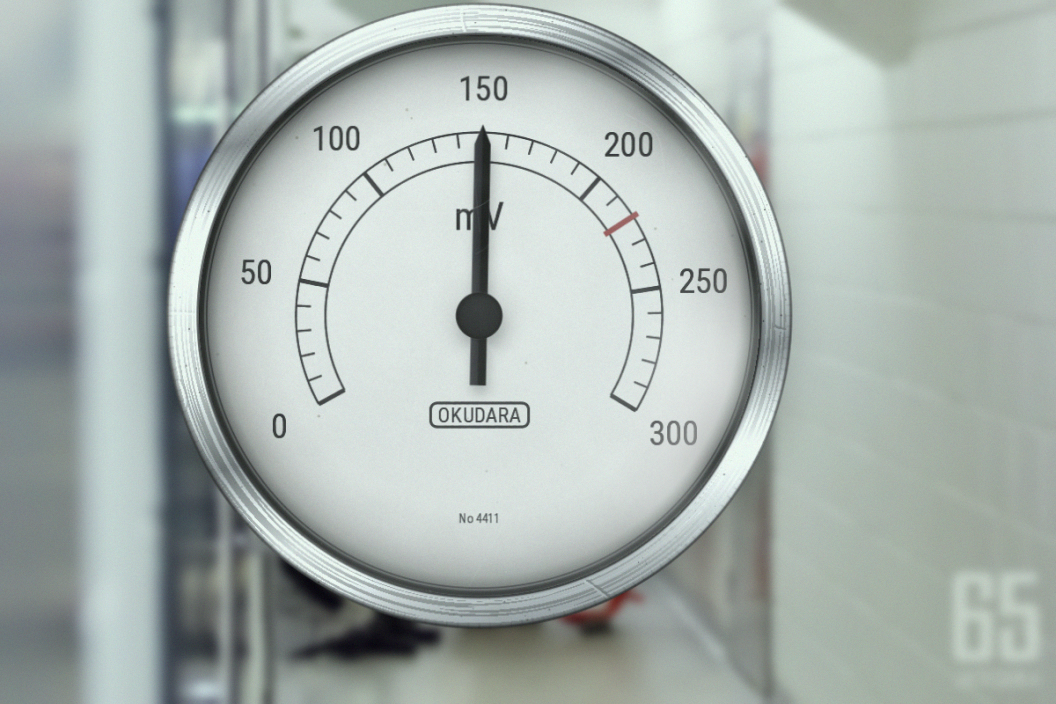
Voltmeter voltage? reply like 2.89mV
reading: 150mV
